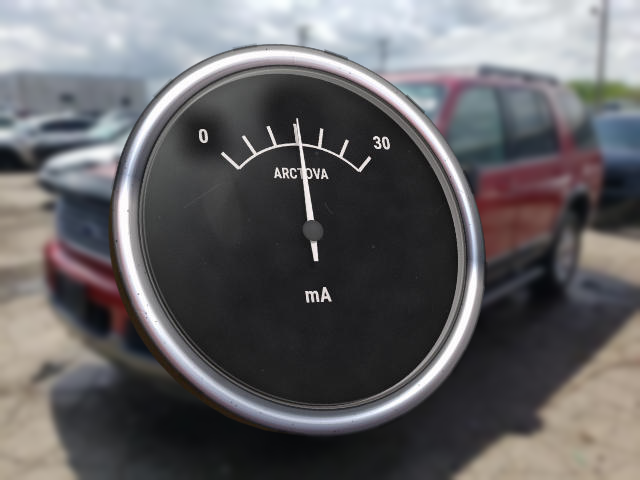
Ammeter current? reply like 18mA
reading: 15mA
